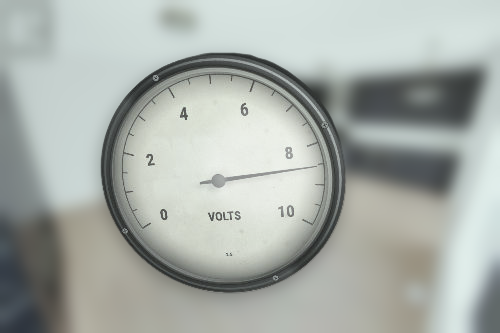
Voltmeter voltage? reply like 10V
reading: 8.5V
